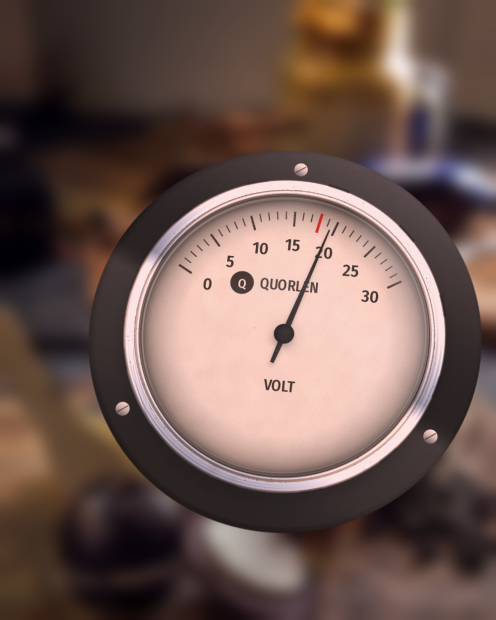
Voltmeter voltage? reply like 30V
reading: 19.5V
